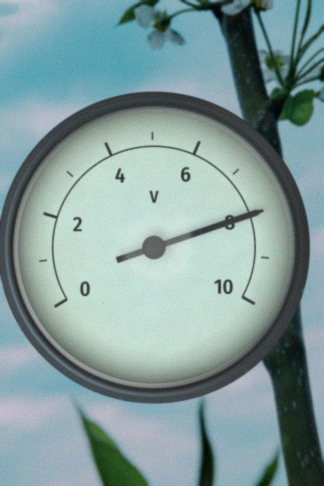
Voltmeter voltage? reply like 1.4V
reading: 8V
